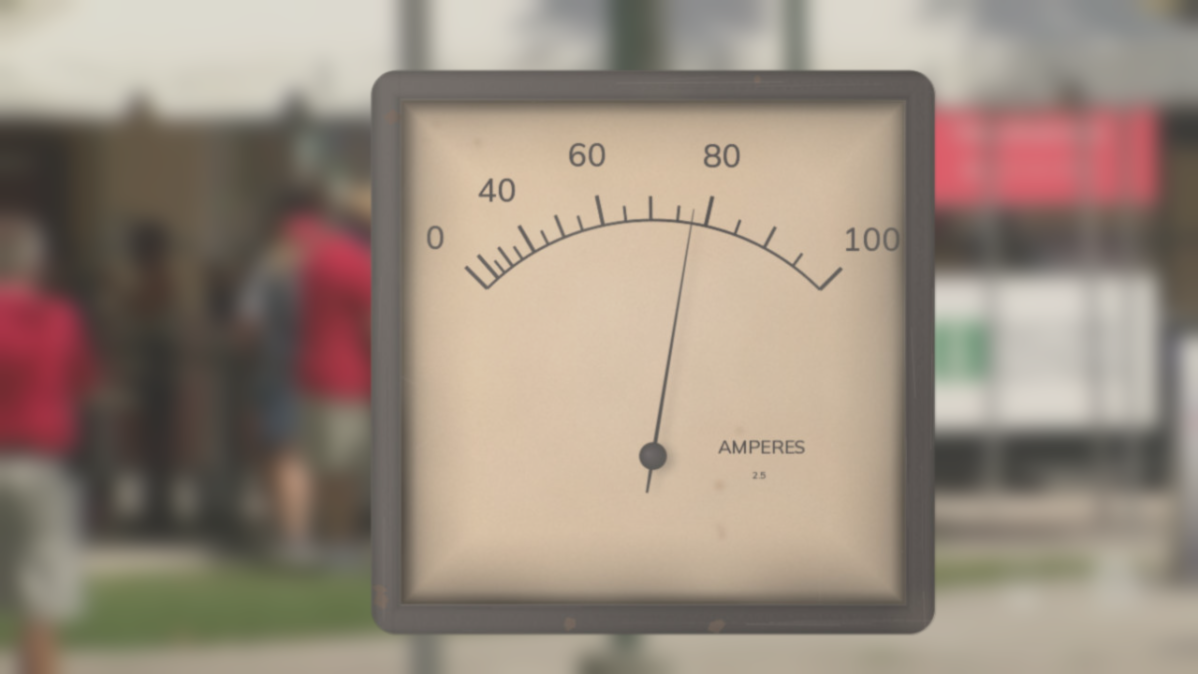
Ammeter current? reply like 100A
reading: 77.5A
